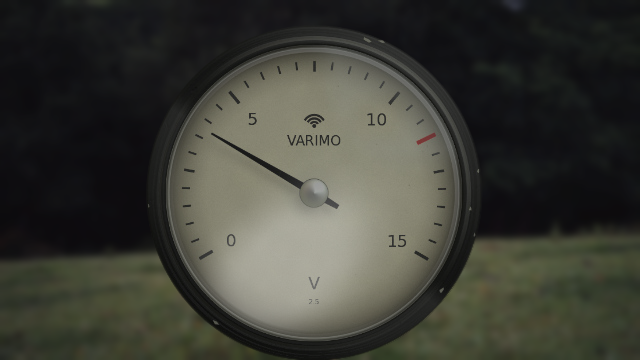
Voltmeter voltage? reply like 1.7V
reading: 3.75V
